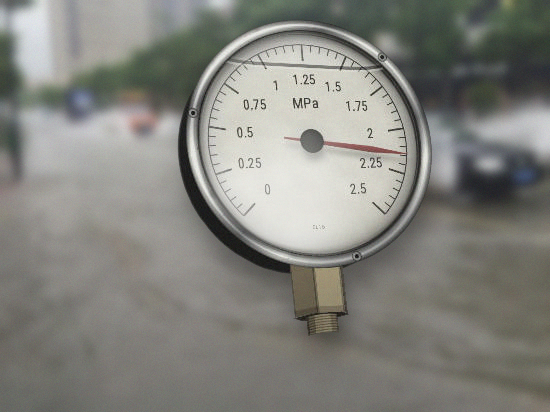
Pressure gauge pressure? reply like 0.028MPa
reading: 2.15MPa
